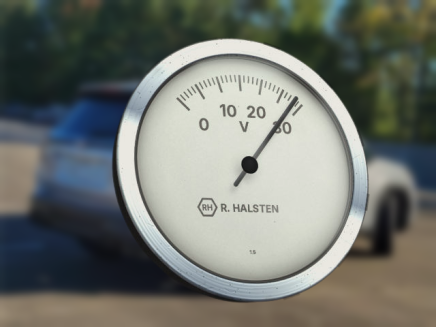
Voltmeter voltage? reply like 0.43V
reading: 28V
